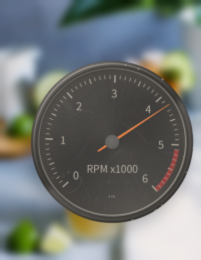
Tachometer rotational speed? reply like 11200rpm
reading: 4200rpm
